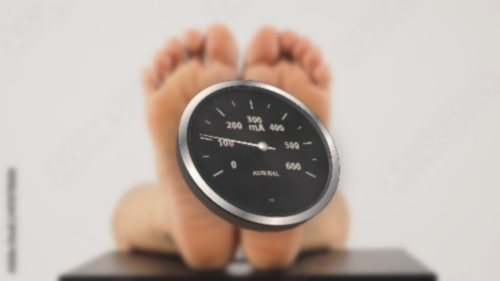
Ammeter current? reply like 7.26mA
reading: 100mA
